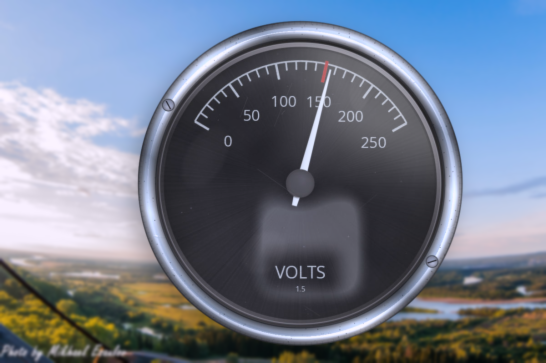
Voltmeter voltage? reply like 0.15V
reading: 155V
